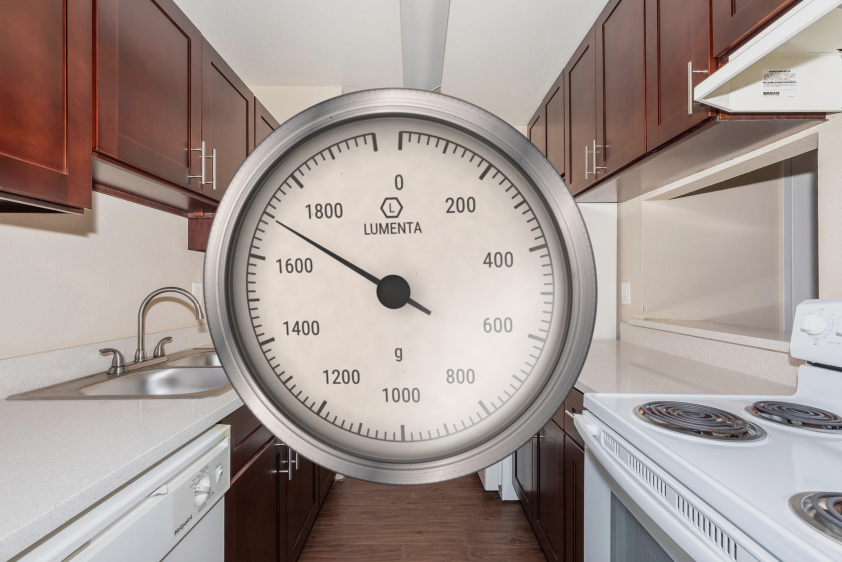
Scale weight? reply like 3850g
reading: 1700g
